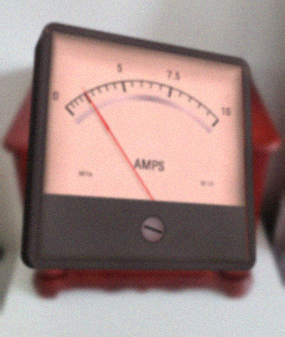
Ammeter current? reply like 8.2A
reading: 2.5A
